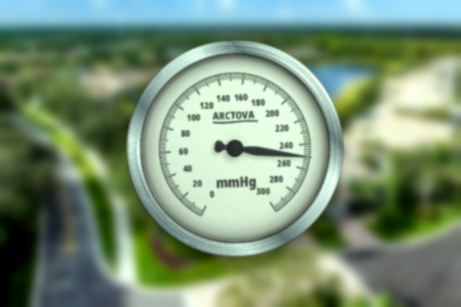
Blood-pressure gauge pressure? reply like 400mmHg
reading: 250mmHg
